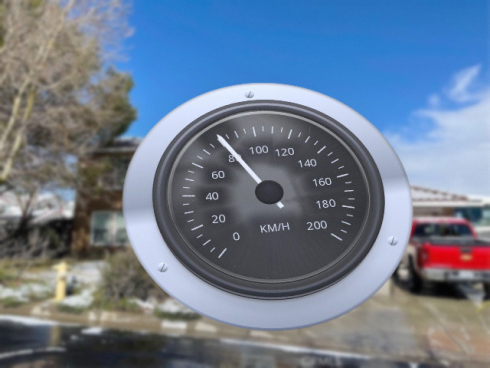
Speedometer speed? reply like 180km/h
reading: 80km/h
